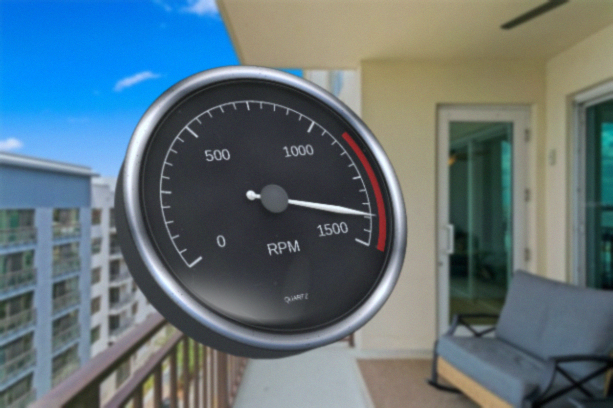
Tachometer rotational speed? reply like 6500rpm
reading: 1400rpm
